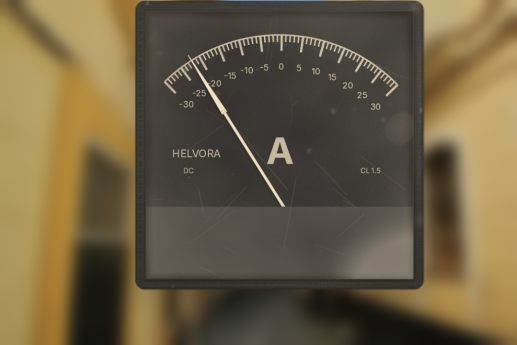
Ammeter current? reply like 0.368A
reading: -22A
